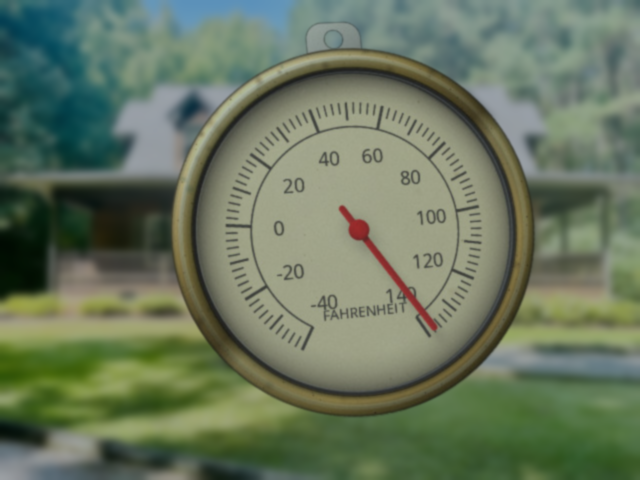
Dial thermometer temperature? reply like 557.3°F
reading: 138°F
